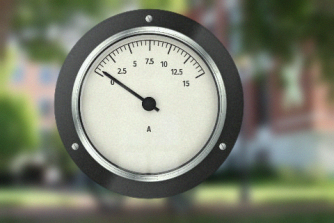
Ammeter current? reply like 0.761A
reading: 0.5A
